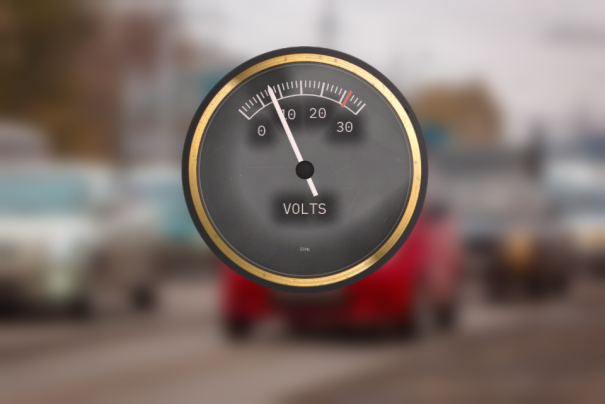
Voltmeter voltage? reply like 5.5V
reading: 8V
